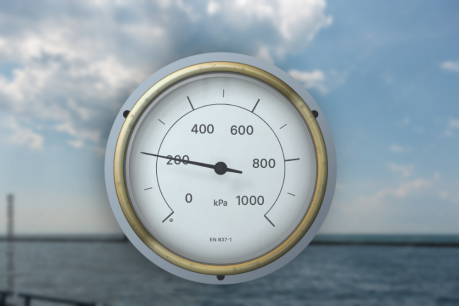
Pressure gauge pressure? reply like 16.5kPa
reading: 200kPa
